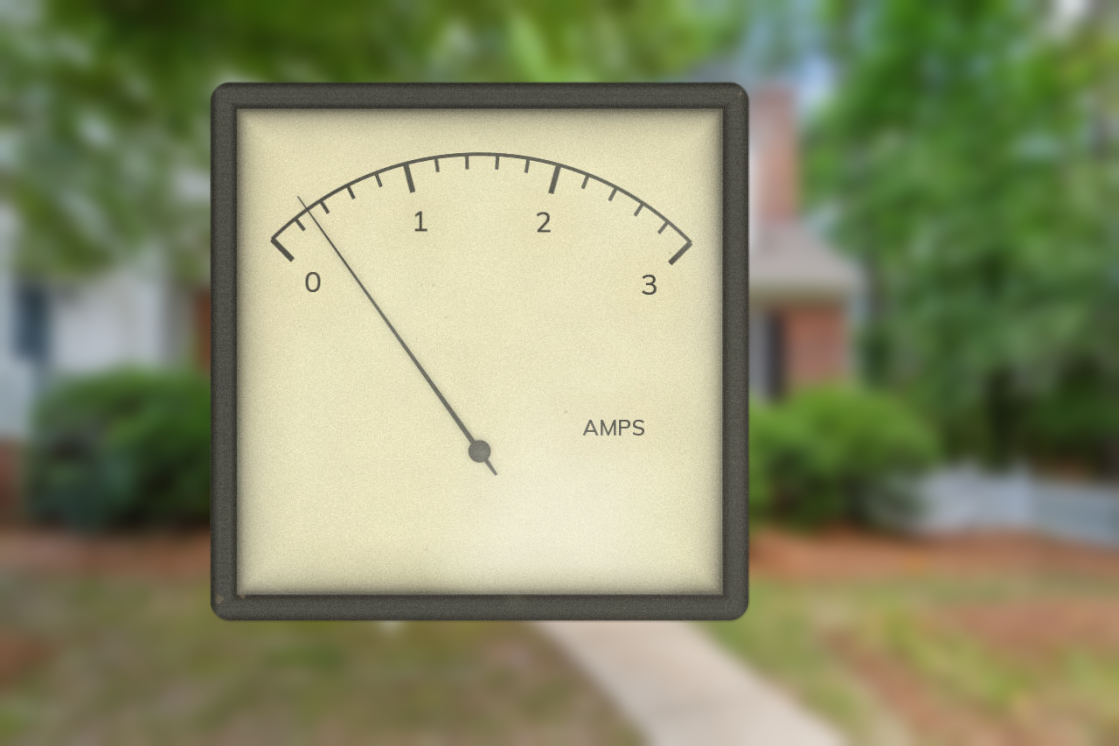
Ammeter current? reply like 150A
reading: 0.3A
